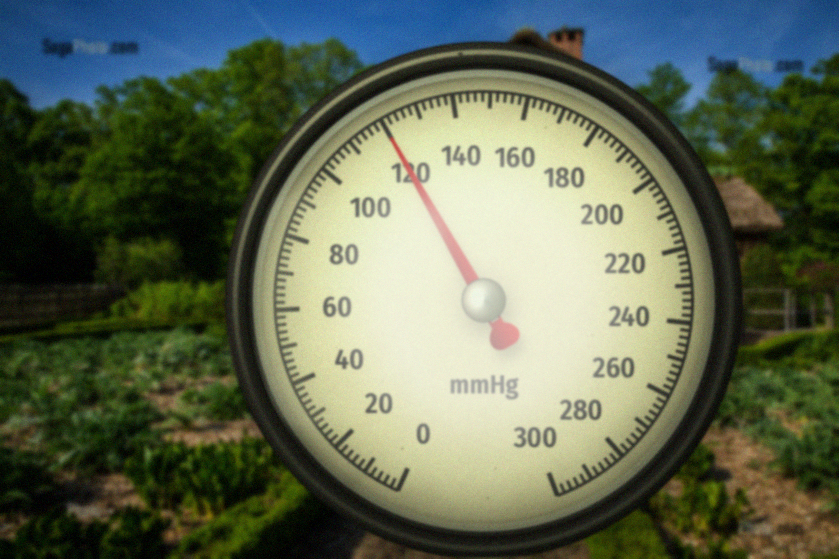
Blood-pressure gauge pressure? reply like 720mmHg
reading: 120mmHg
